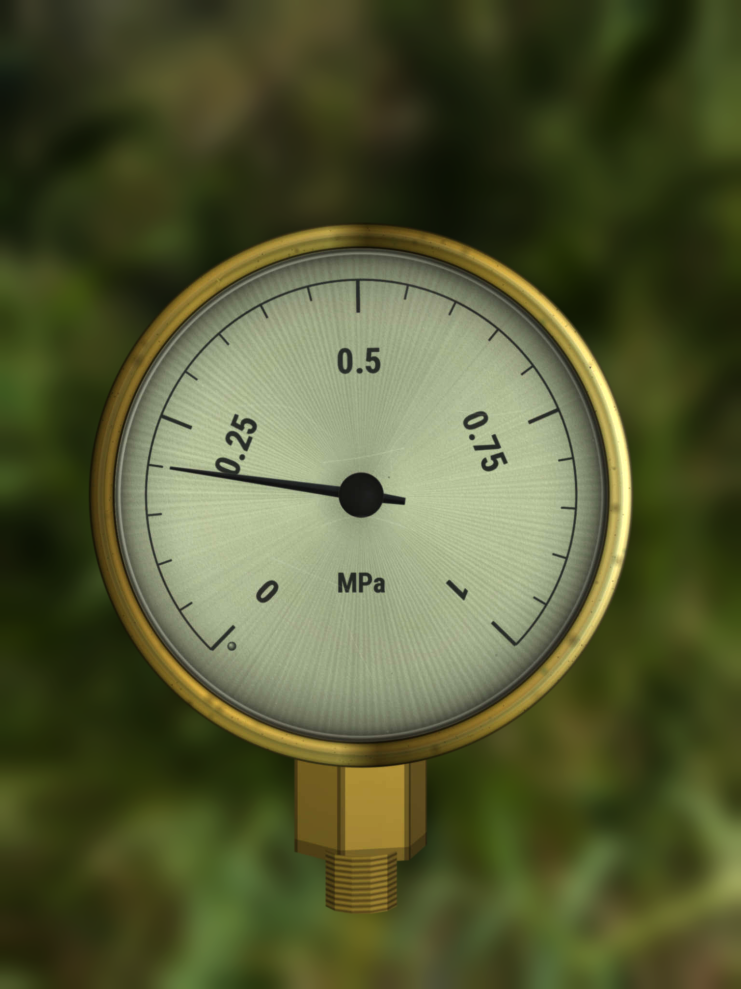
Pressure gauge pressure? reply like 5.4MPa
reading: 0.2MPa
